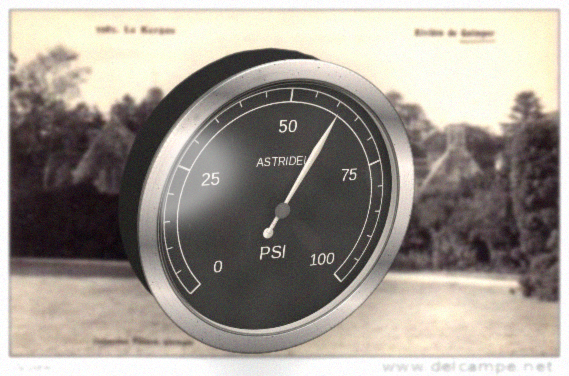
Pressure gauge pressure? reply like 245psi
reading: 60psi
